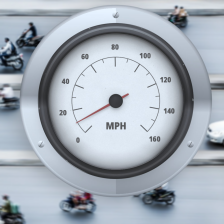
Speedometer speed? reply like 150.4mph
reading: 10mph
